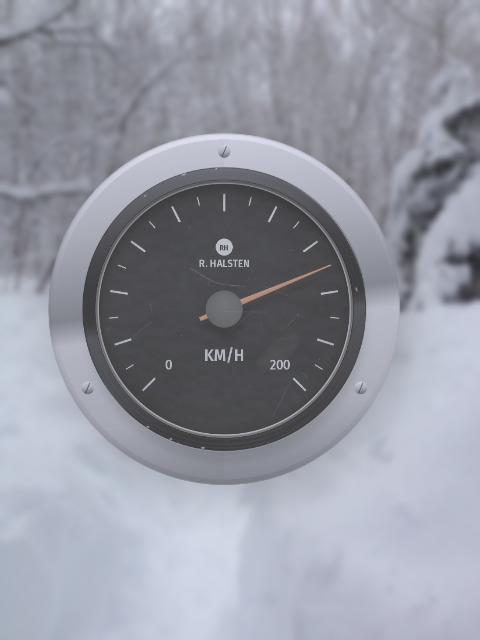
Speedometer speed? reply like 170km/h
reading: 150km/h
